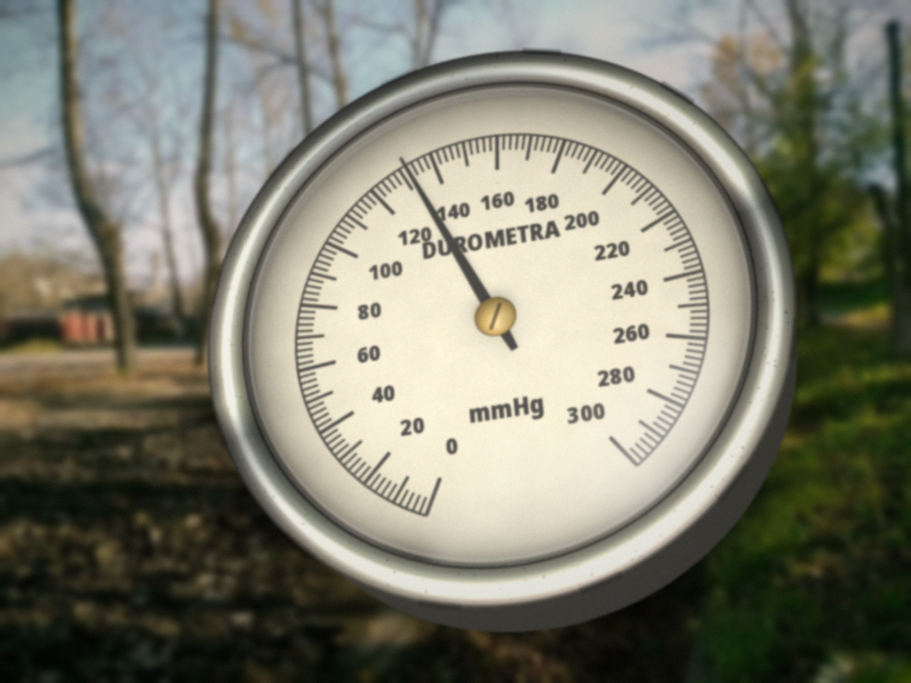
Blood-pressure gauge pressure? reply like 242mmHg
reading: 132mmHg
